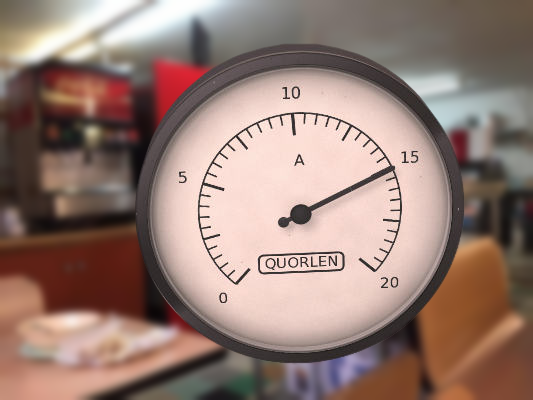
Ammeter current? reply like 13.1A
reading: 15A
